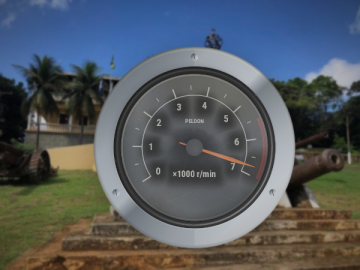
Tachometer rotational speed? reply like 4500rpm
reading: 6750rpm
